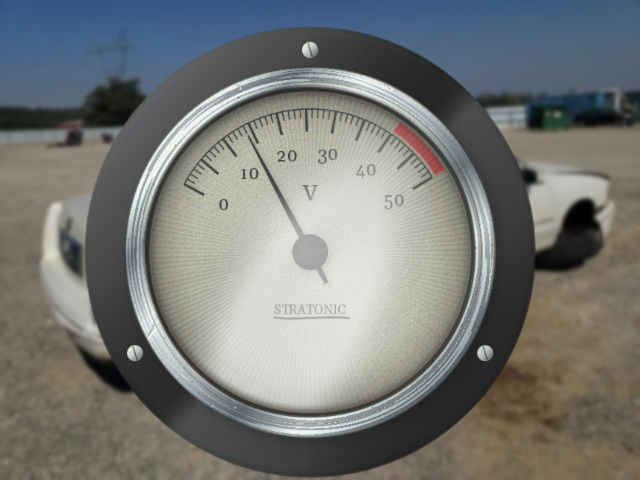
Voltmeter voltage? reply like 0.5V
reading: 14V
